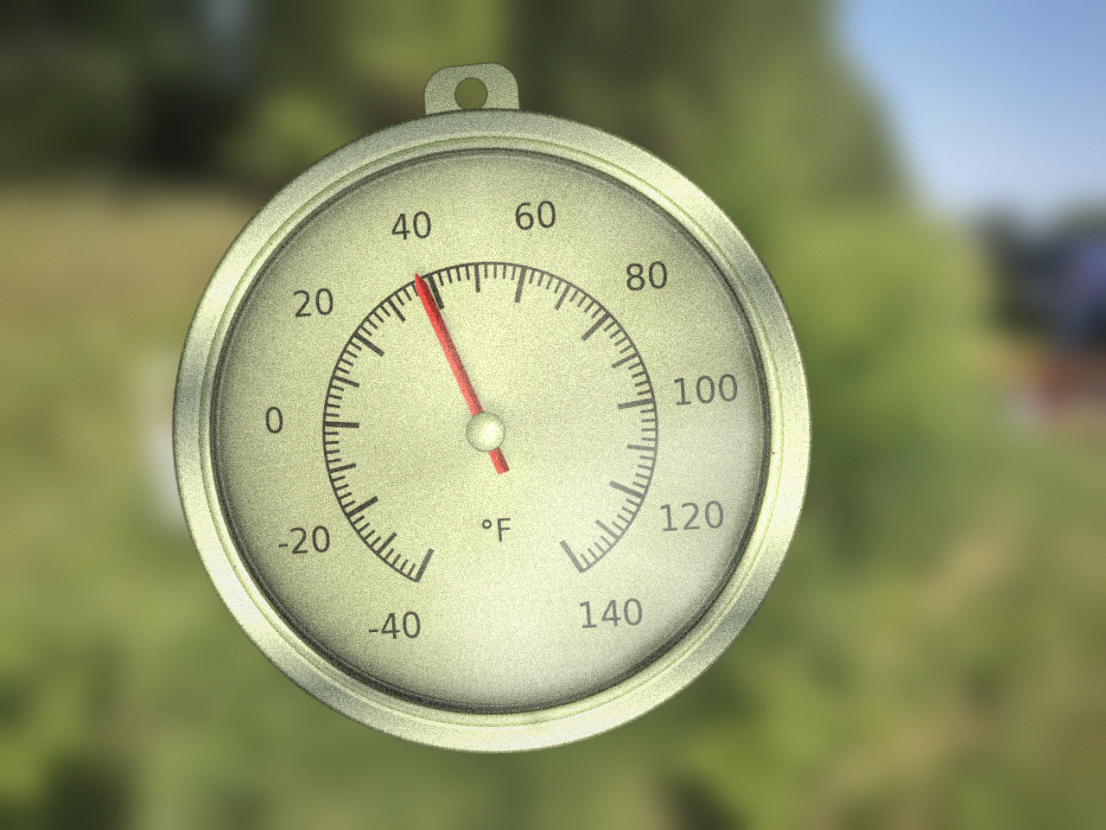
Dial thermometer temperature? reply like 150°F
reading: 38°F
